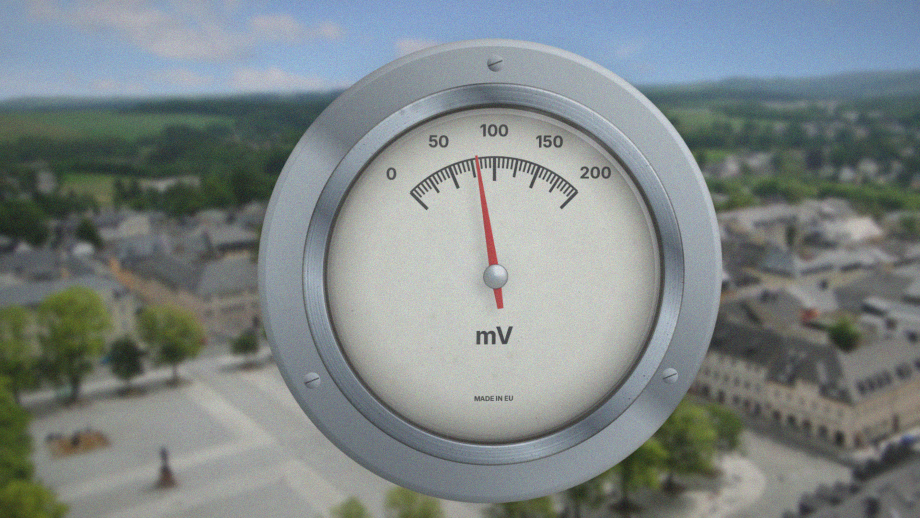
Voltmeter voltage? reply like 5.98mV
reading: 80mV
